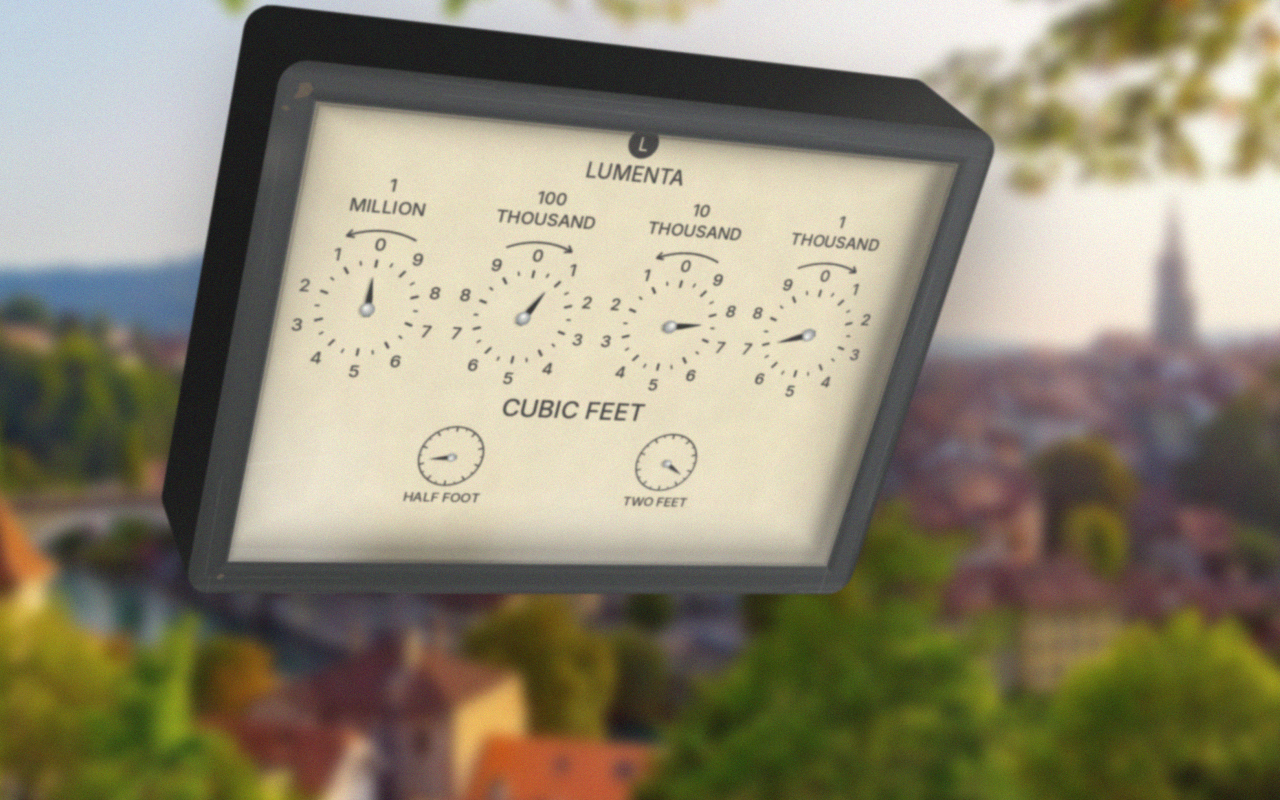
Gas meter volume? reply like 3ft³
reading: 7700ft³
